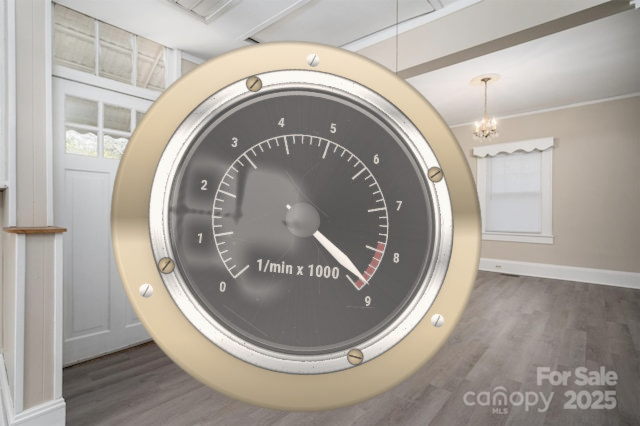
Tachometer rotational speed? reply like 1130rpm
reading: 8800rpm
